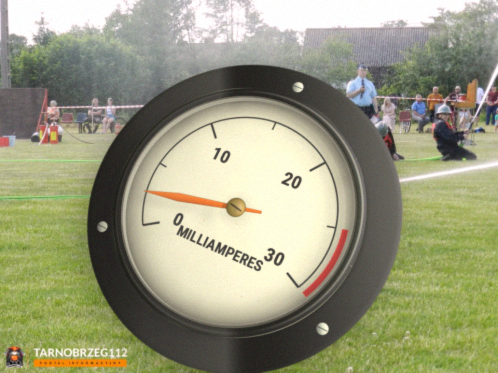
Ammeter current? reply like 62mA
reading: 2.5mA
